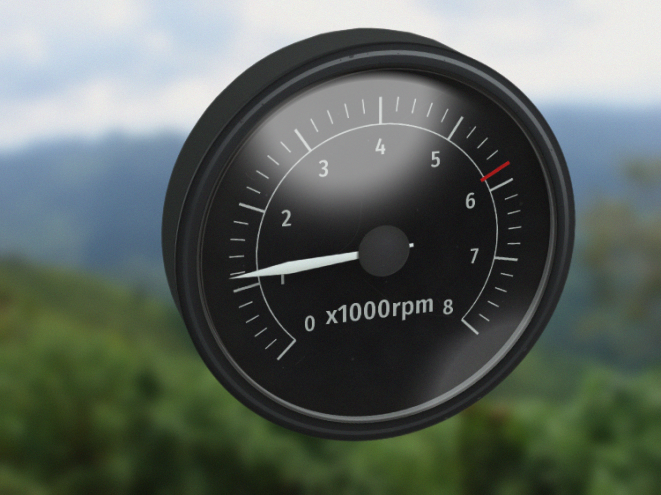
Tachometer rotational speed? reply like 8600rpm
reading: 1200rpm
